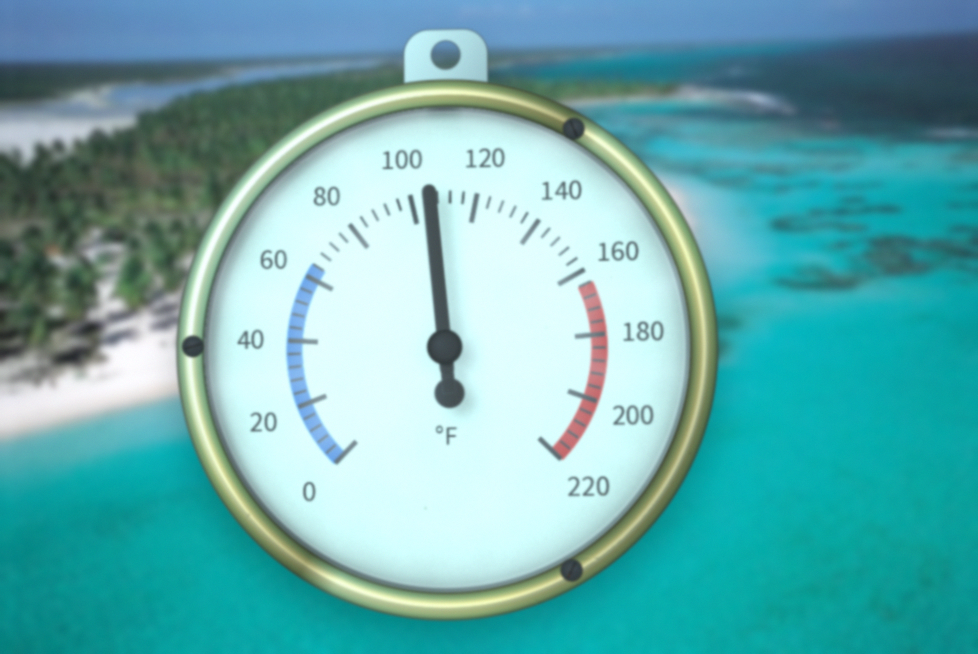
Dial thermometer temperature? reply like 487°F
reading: 106°F
